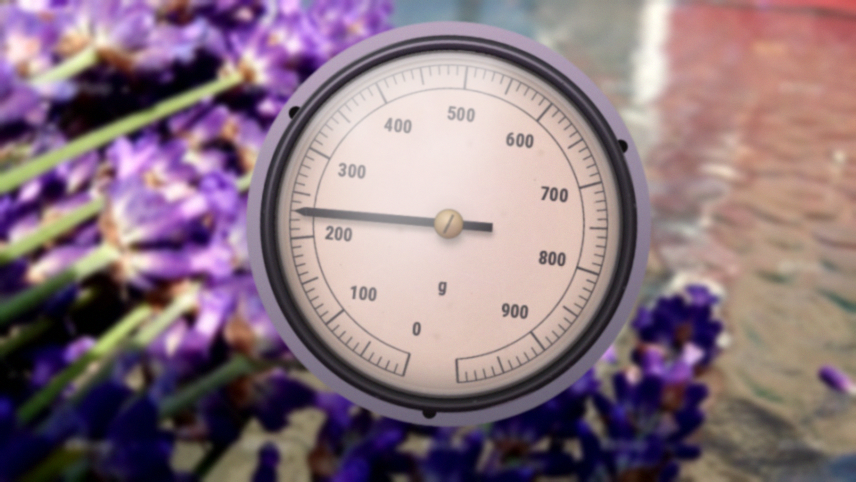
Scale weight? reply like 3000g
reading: 230g
